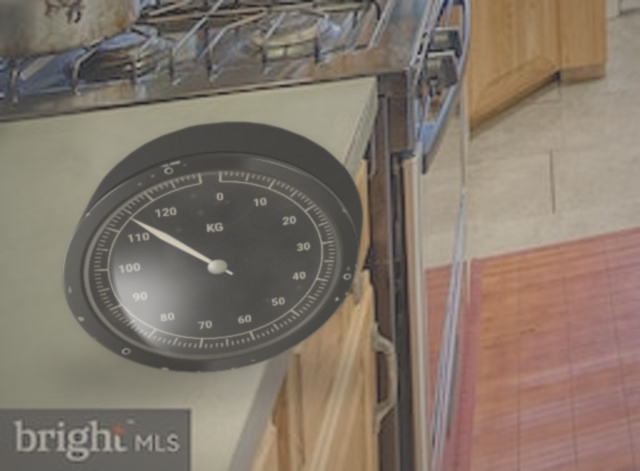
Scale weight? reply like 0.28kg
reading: 115kg
